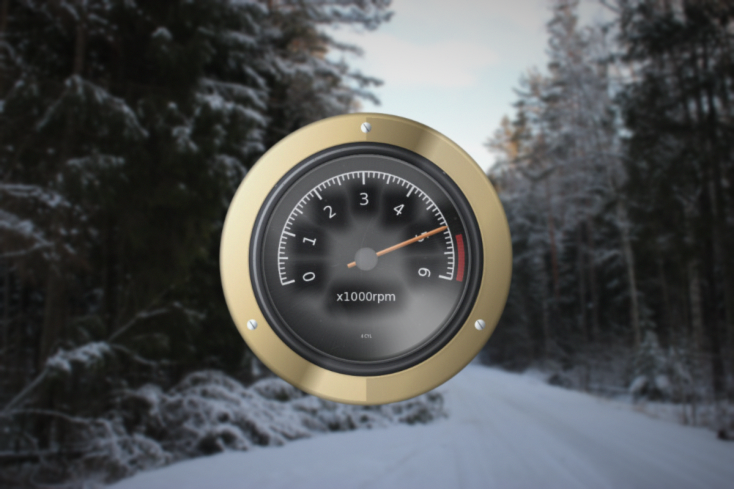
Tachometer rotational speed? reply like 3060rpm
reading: 5000rpm
